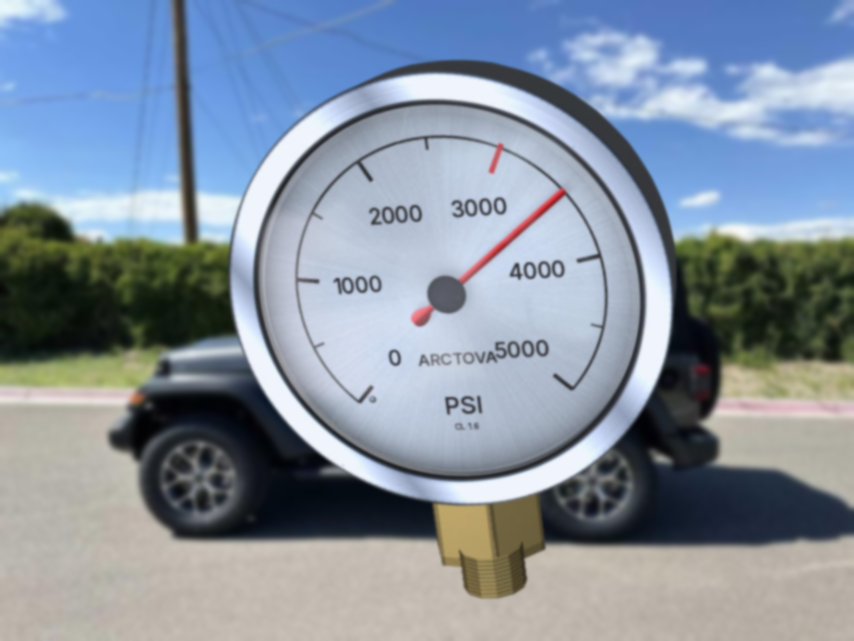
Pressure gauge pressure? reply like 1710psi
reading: 3500psi
